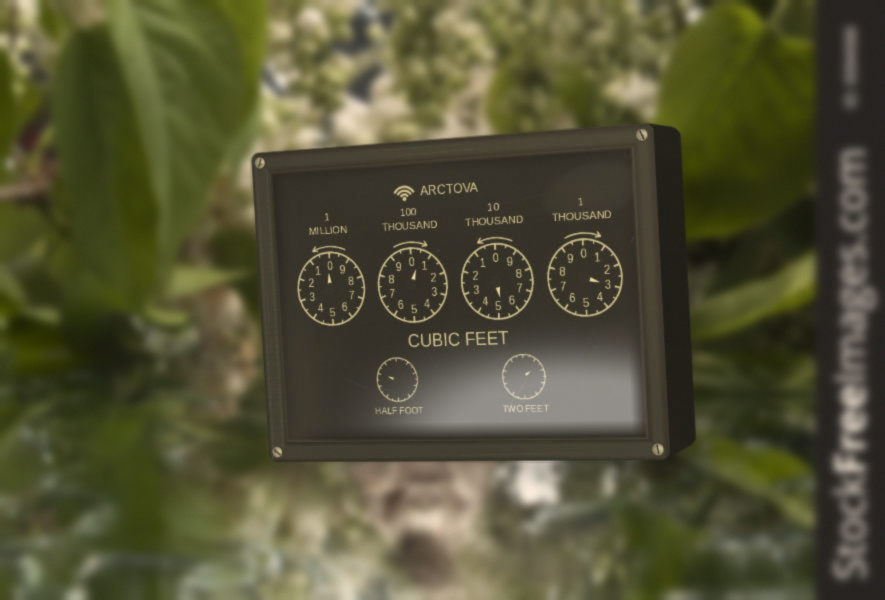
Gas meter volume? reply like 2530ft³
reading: 5300ft³
